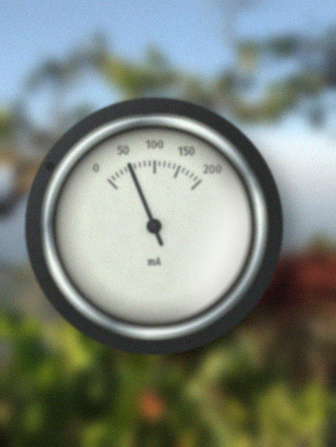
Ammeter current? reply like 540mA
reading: 50mA
